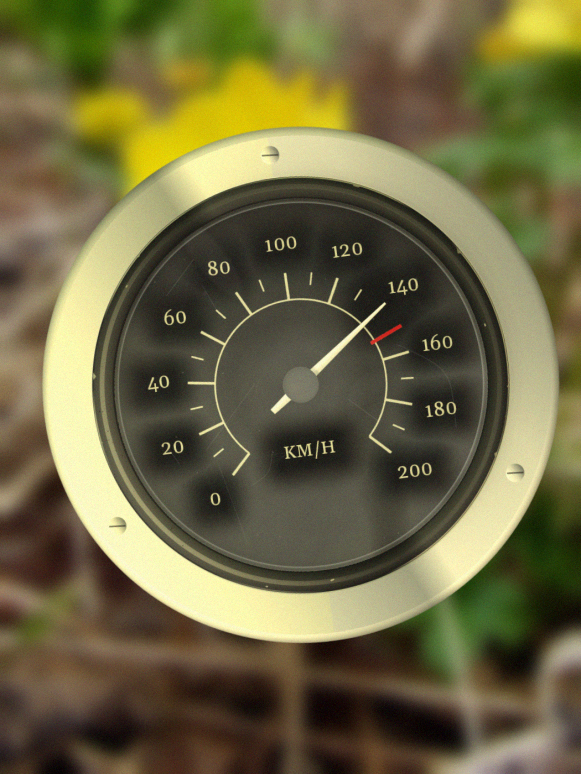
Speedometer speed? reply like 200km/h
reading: 140km/h
